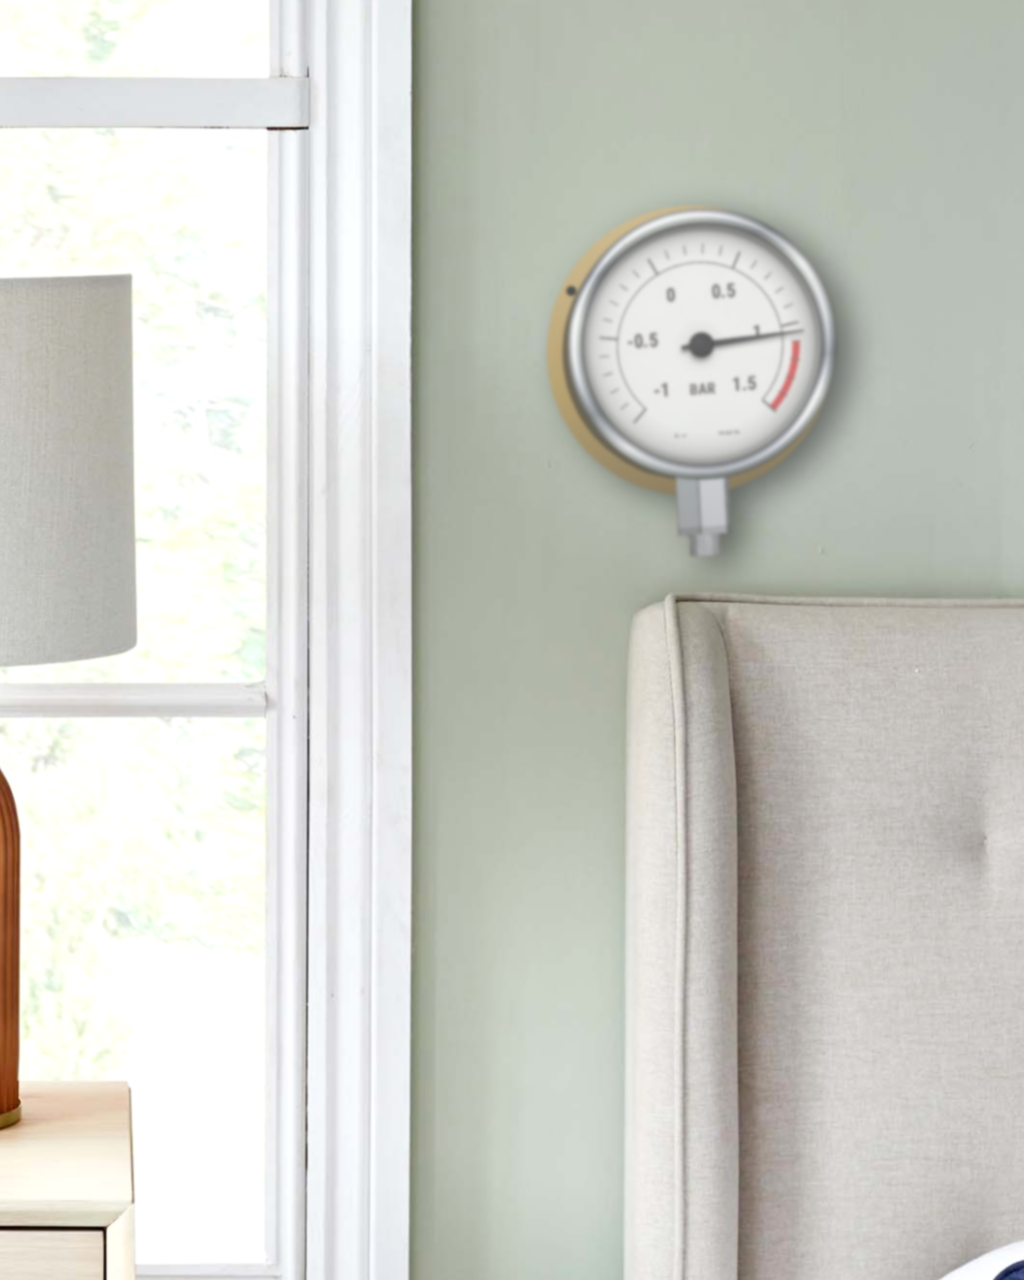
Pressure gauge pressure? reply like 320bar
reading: 1.05bar
